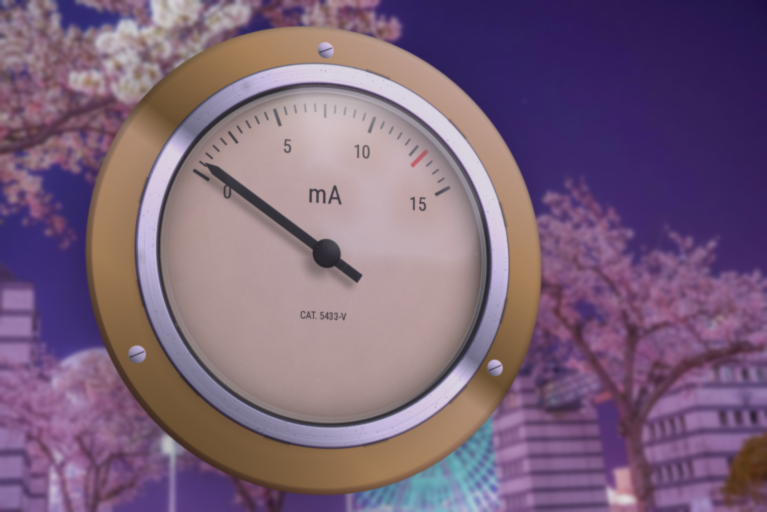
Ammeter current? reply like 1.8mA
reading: 0.5mA
